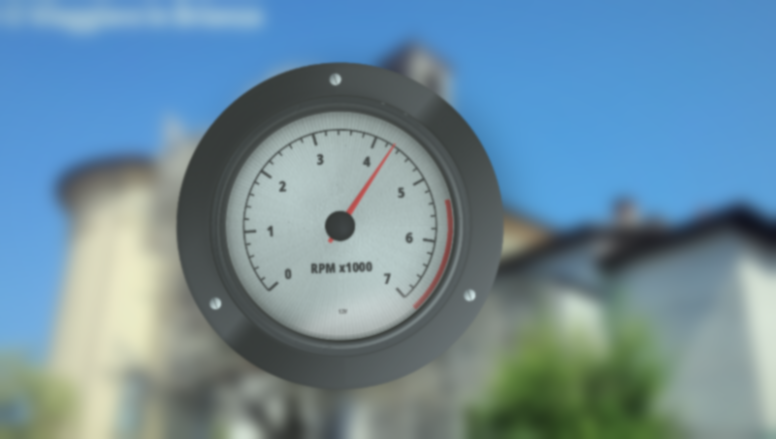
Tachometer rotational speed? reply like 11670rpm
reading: 4300rpm
